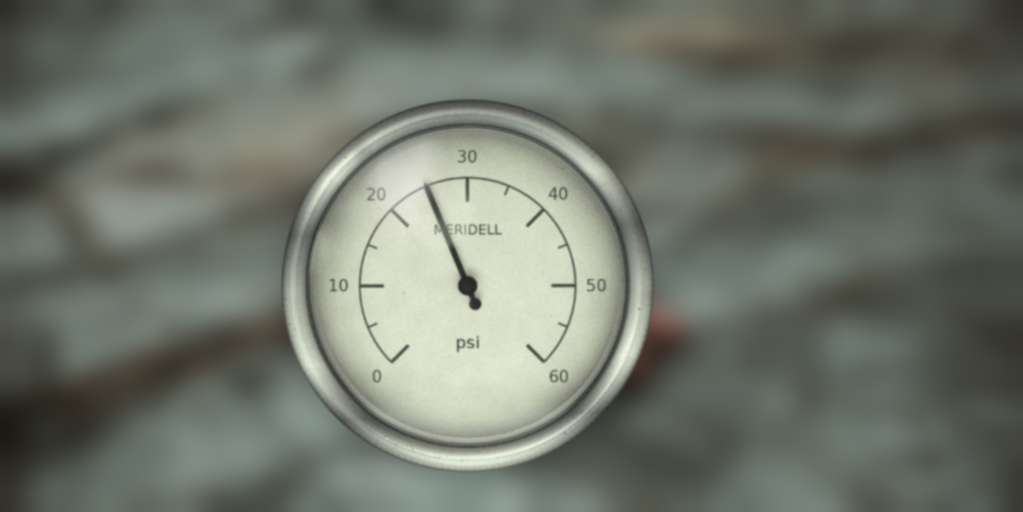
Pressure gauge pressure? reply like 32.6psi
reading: 25psi
